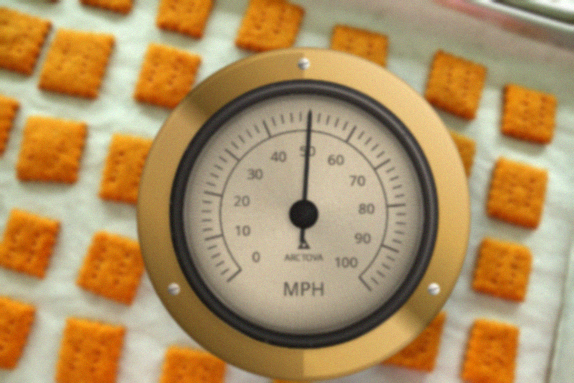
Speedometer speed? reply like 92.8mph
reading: 50mph
